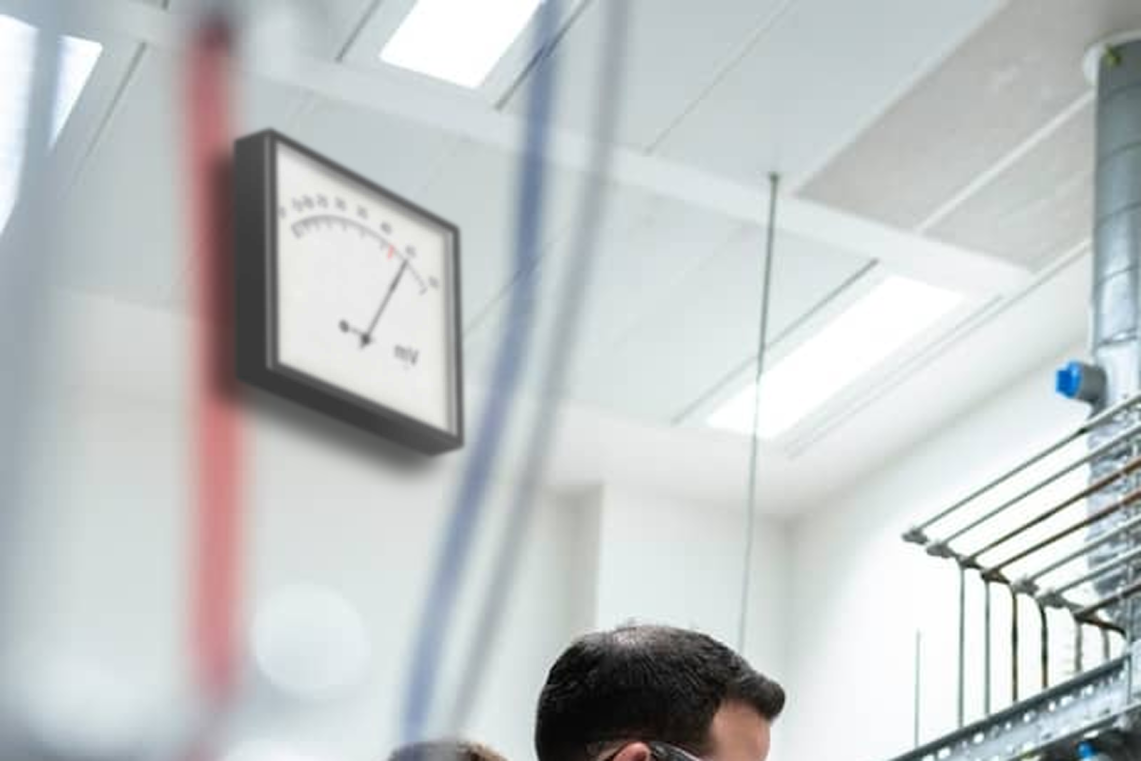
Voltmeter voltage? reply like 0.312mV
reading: 45mV
